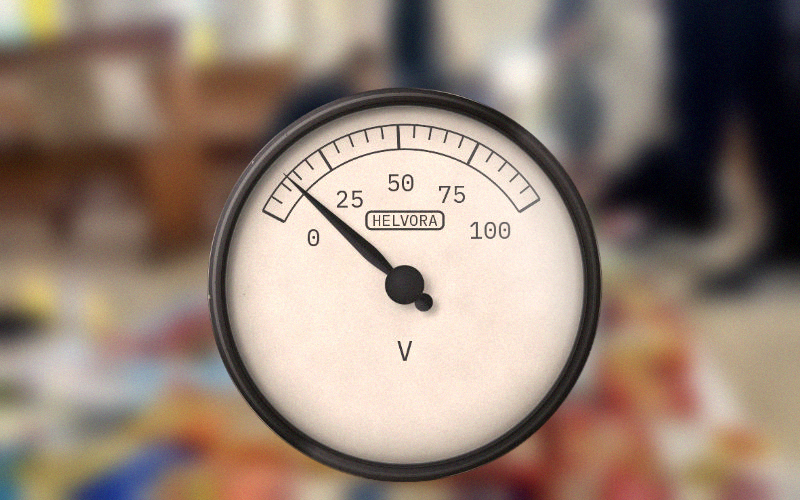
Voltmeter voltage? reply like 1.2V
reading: 12.5V
